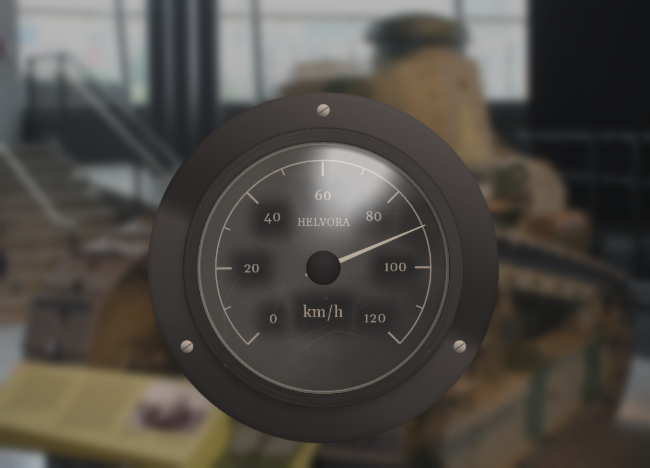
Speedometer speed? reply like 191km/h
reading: 90km/h
